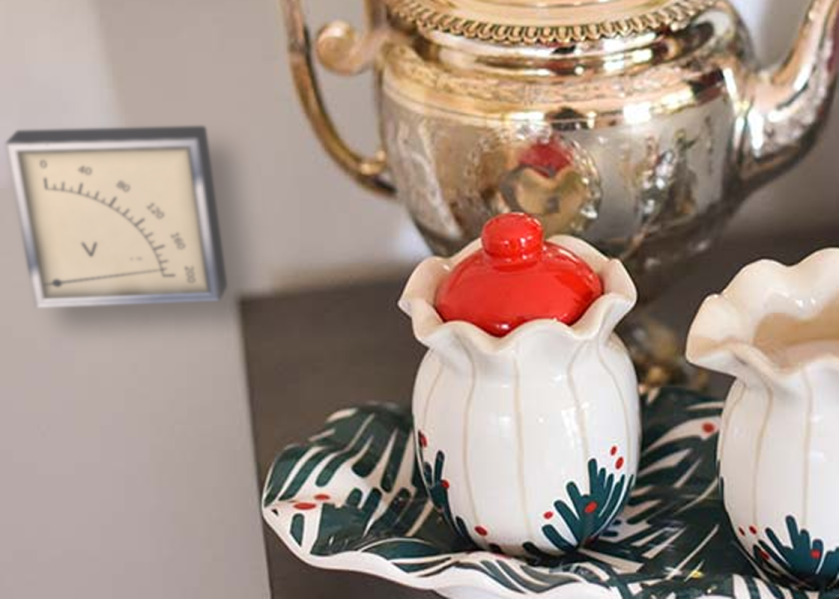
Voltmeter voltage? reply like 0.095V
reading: 190V
